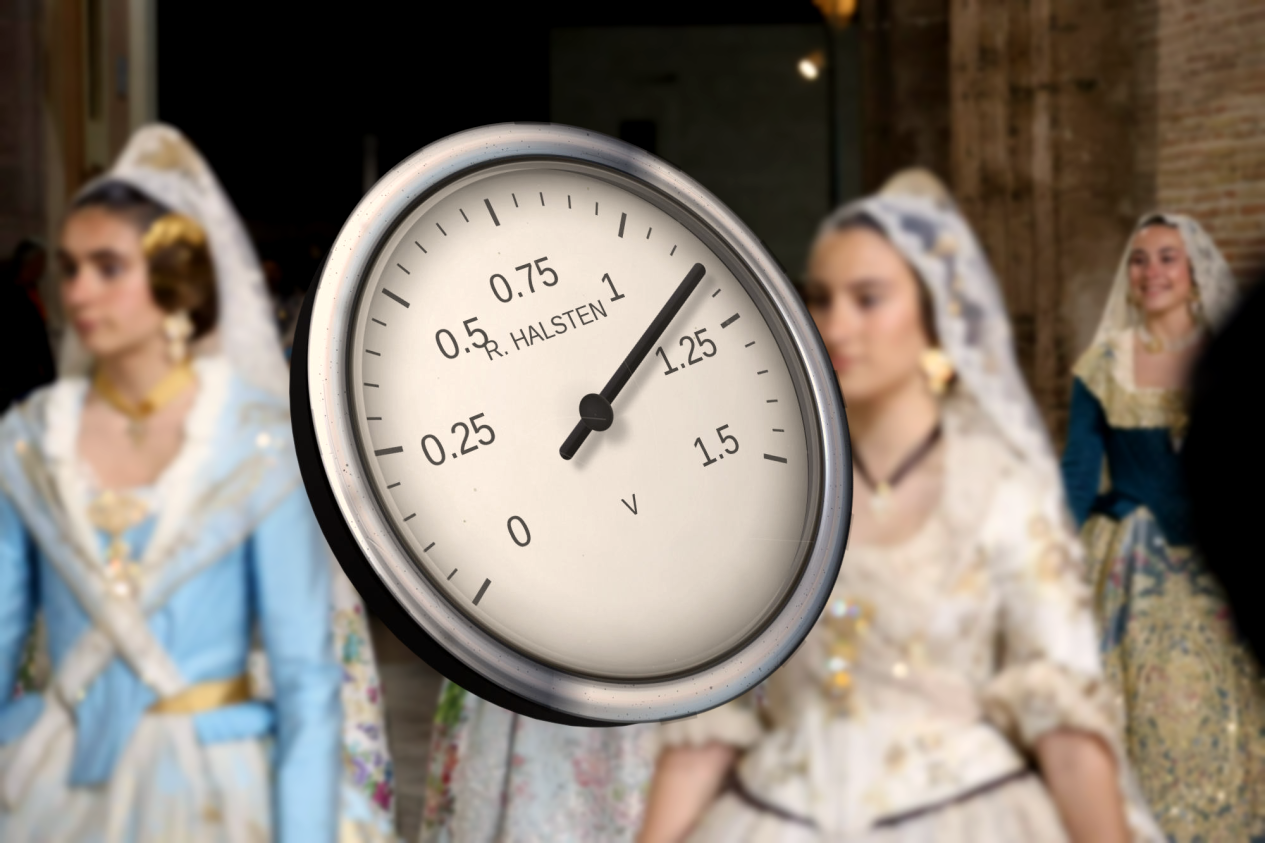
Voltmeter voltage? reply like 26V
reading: 1.15V
